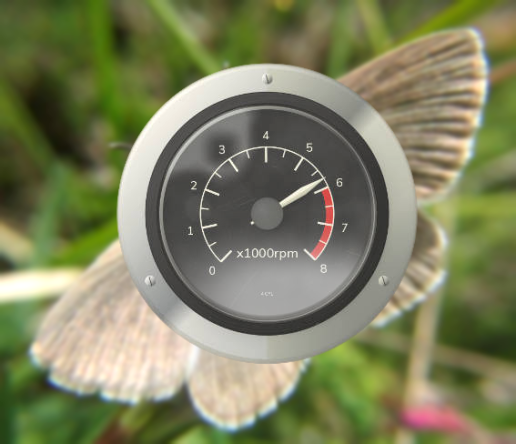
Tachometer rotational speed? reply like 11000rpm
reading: 5750rpm
